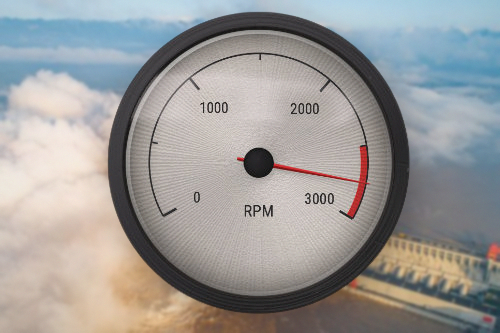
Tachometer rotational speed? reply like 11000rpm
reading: 2750rpm
